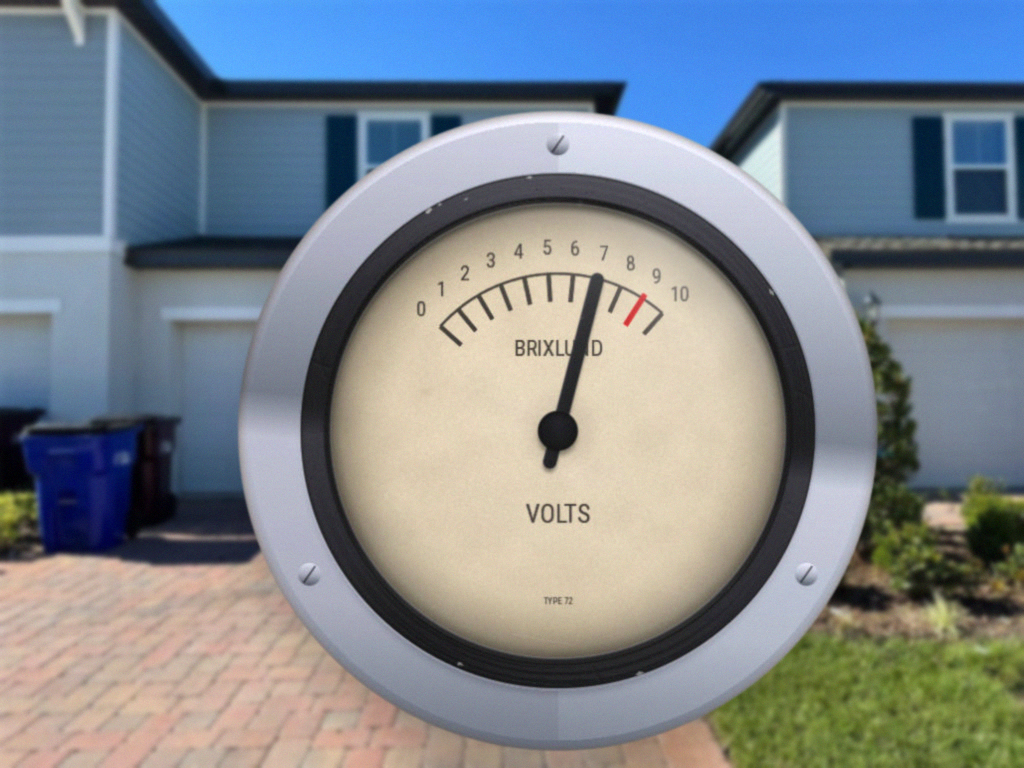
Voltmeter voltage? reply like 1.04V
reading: 7V
